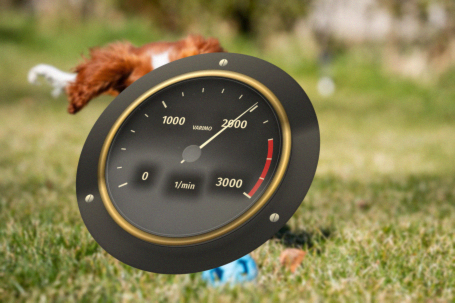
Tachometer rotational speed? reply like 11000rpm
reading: 2000rpm
